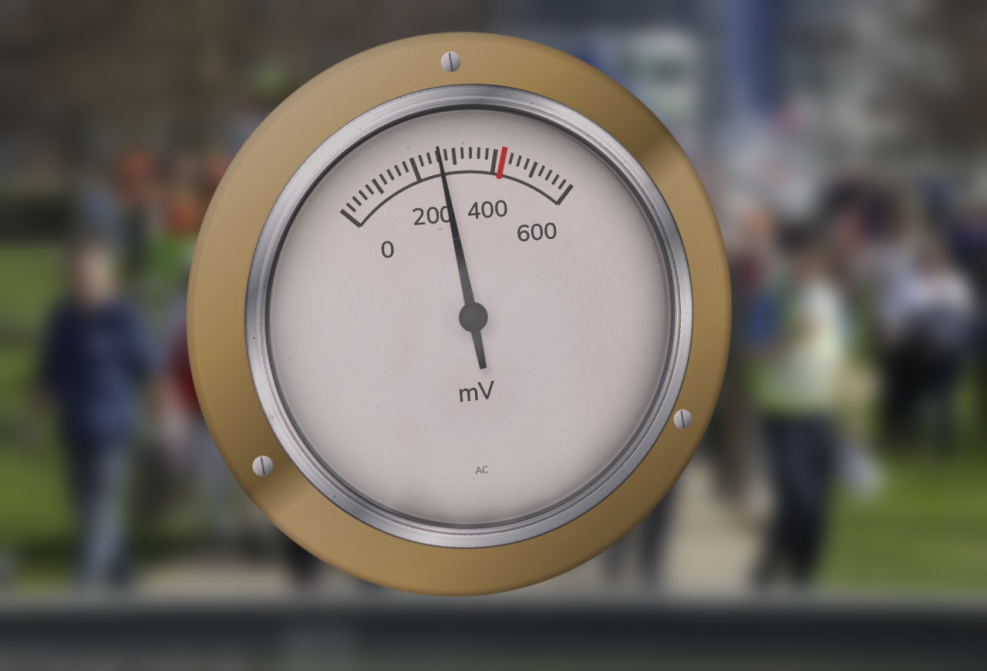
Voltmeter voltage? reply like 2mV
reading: 260mV
